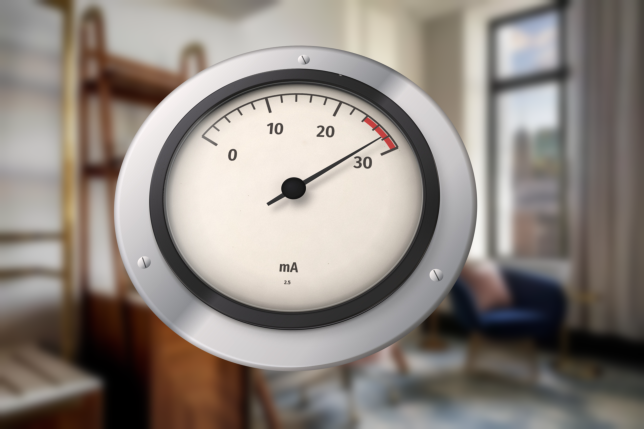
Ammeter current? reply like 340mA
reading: 28mA
